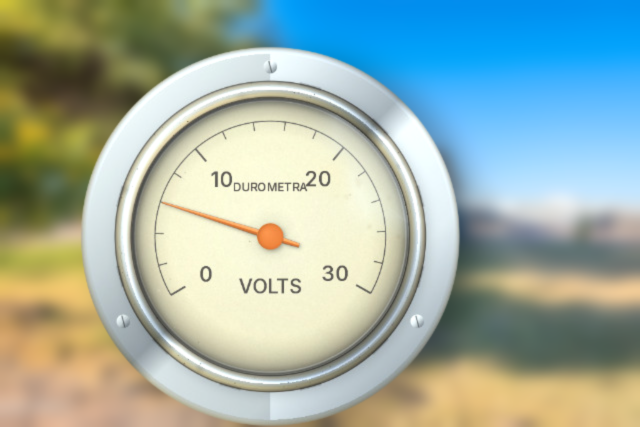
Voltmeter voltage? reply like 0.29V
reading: 6V
